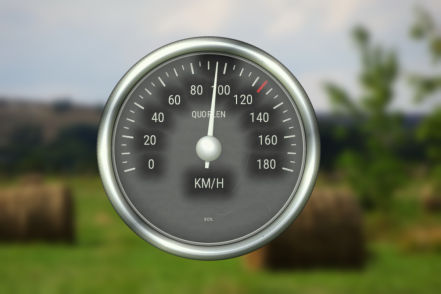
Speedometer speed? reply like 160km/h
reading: 95km/h
